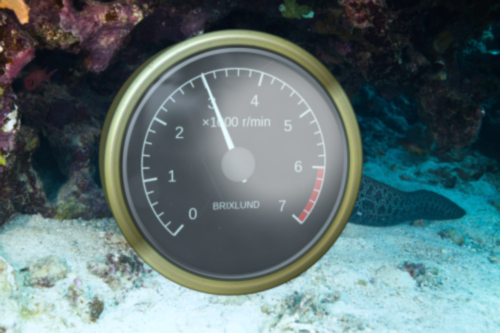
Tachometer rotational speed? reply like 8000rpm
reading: 3000rpm
